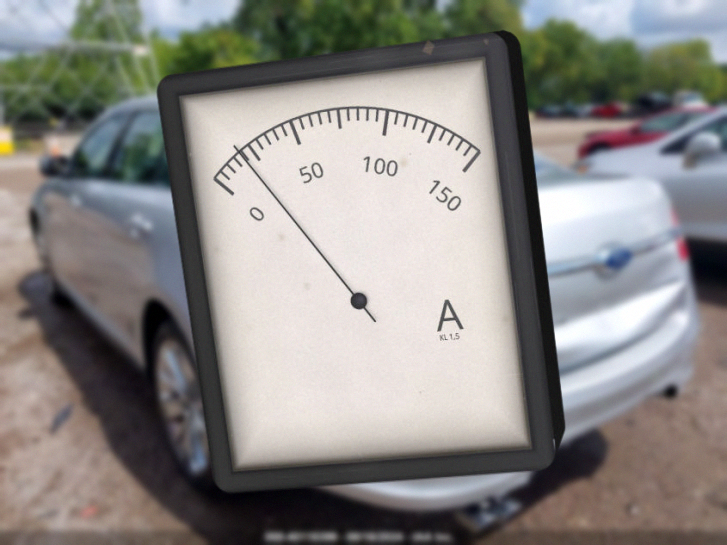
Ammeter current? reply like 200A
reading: 20A
